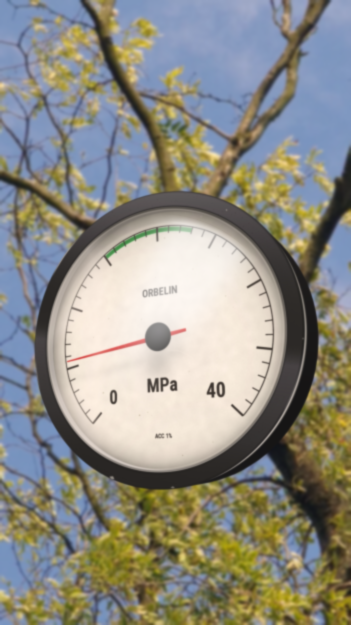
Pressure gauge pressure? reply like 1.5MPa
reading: 5.5MPa
